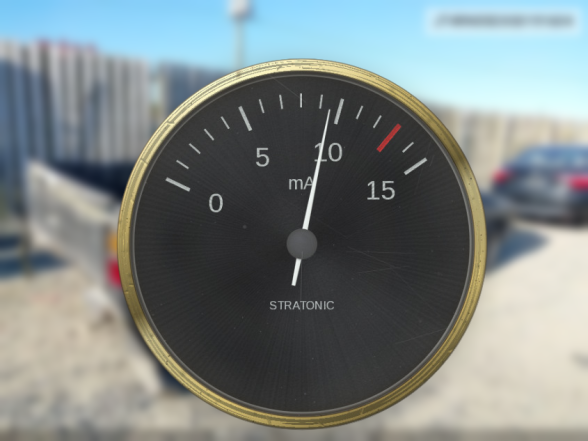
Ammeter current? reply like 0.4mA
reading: 9.5mA
